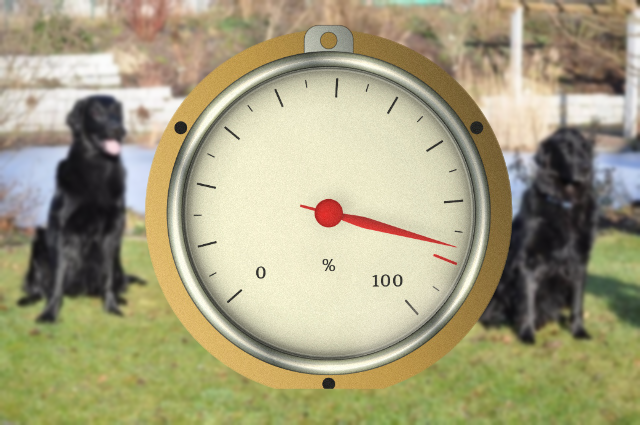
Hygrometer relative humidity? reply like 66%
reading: 87.5%
